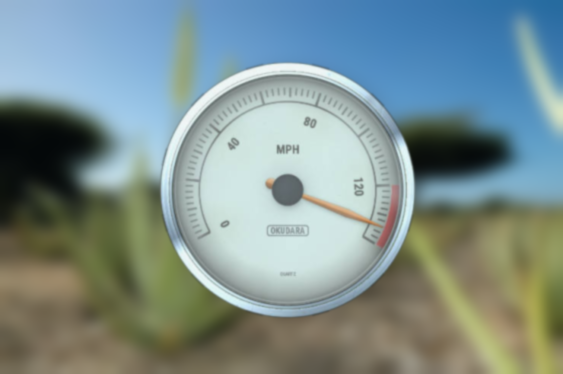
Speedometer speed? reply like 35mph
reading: 134mph
